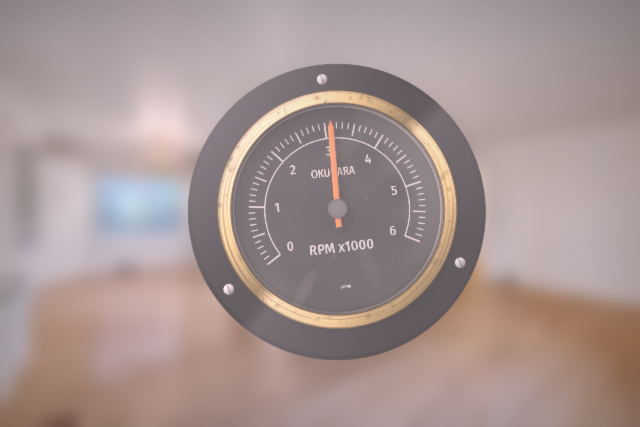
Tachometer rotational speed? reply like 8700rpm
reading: 3100rpm
